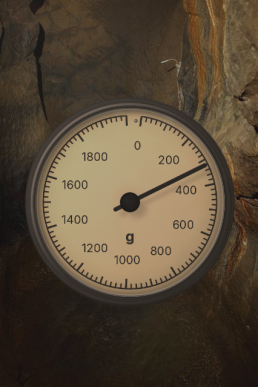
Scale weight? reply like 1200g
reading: 320g
